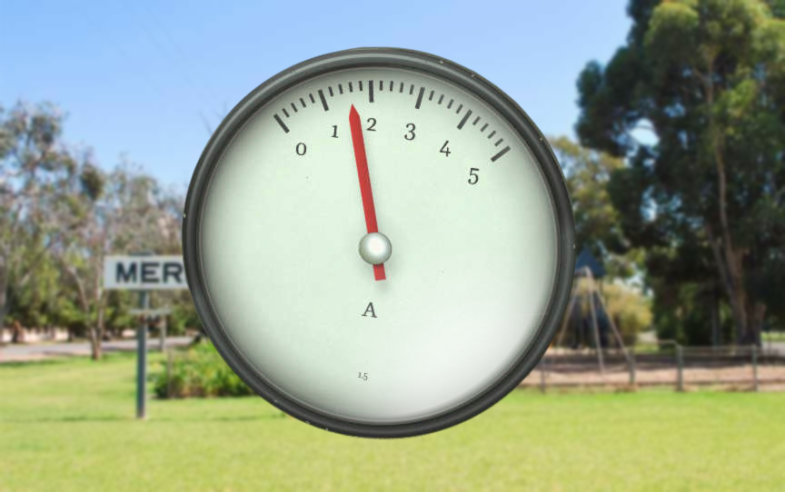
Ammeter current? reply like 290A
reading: 1.6A
